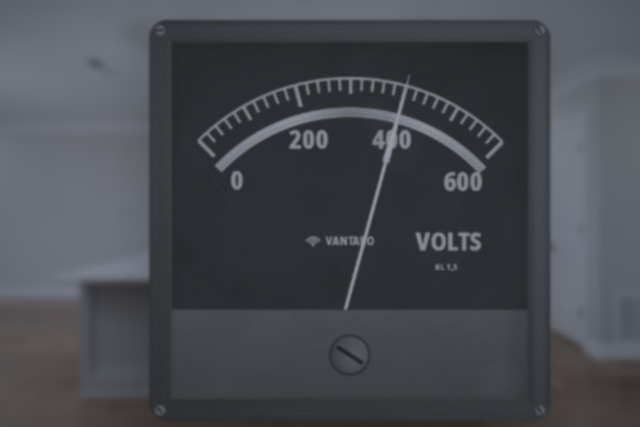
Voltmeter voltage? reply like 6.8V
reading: 400V
